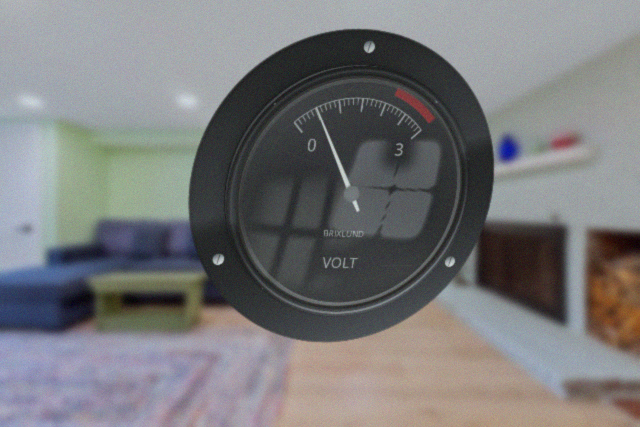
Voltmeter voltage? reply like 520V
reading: 0.5V
